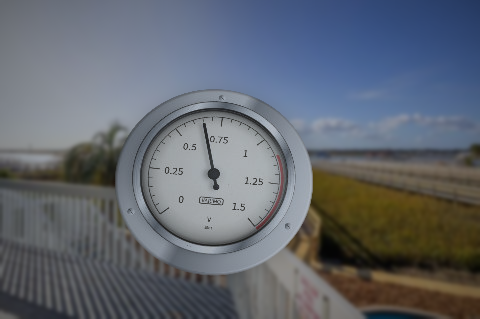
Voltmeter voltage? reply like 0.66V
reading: 0.65V
